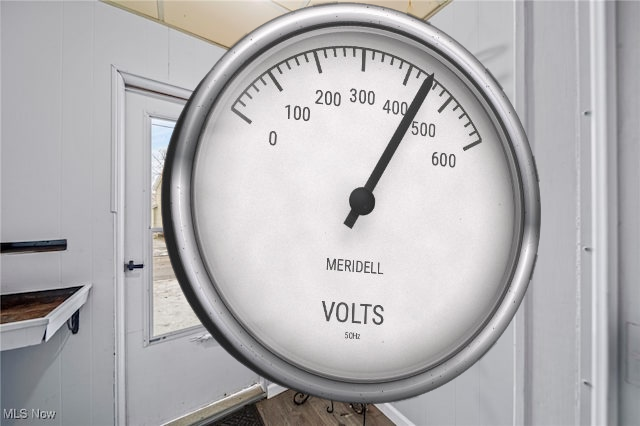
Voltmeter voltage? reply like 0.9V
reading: 440V
